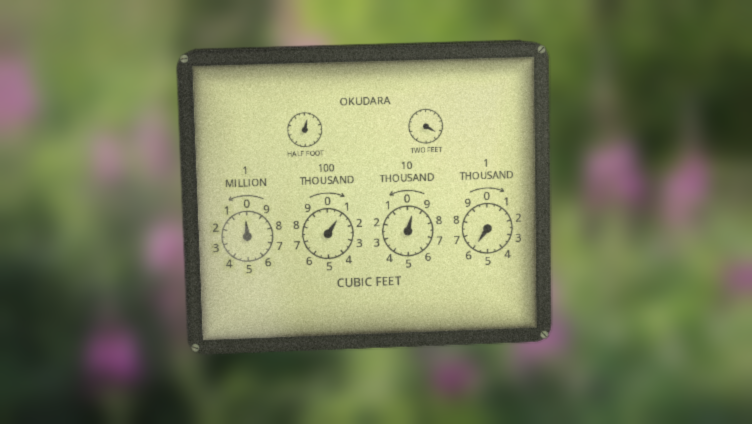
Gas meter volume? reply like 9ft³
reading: 9600ft³
